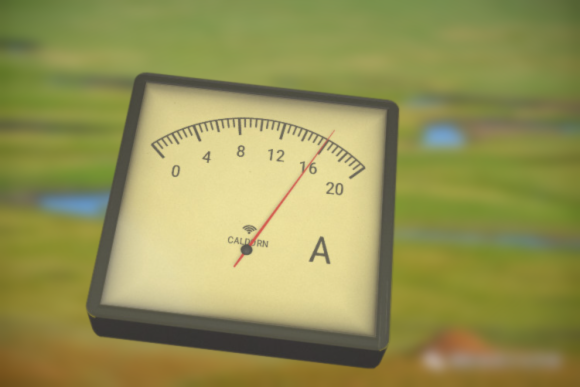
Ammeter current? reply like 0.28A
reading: 16A
